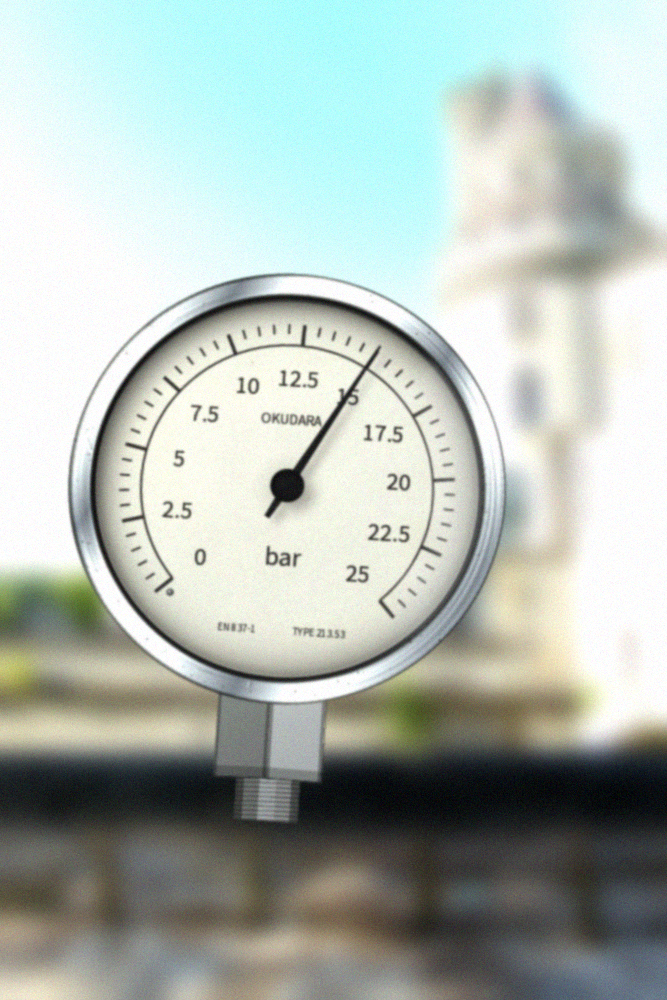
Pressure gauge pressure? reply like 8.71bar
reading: 15bar
